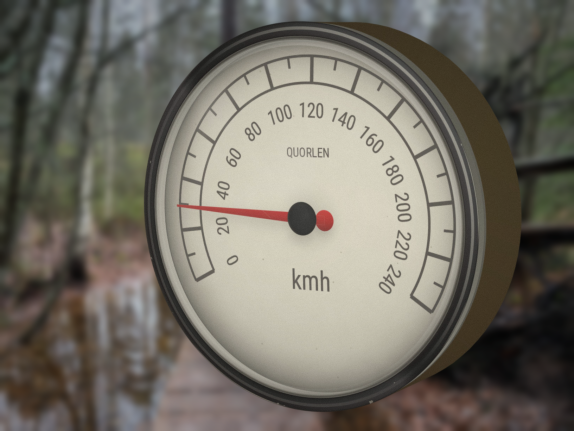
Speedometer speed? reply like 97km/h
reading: 30km/h
